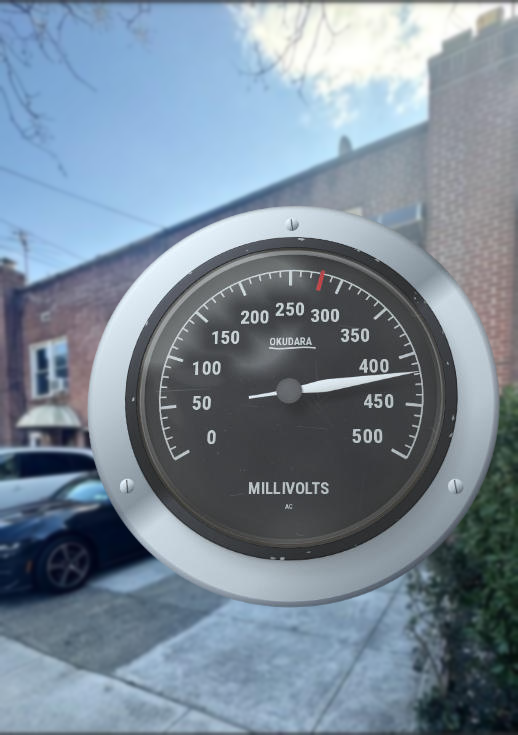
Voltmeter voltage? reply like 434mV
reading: 420mV
